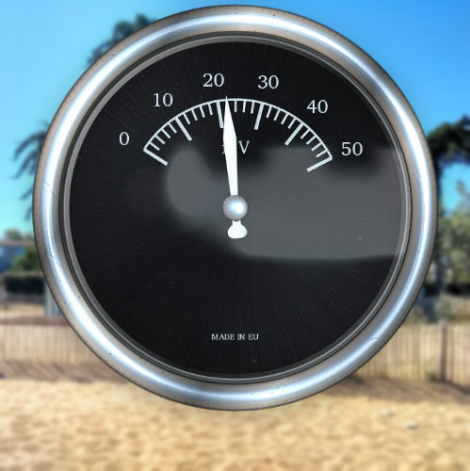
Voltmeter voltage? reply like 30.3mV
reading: 22mV
